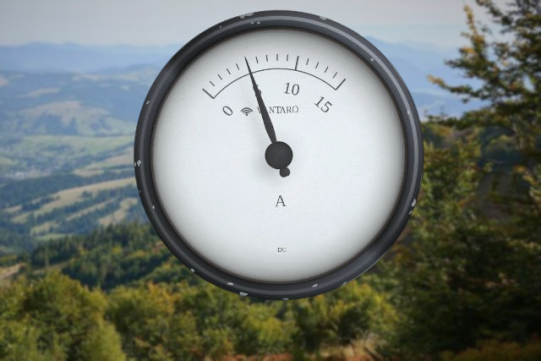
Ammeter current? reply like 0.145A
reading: 5A
